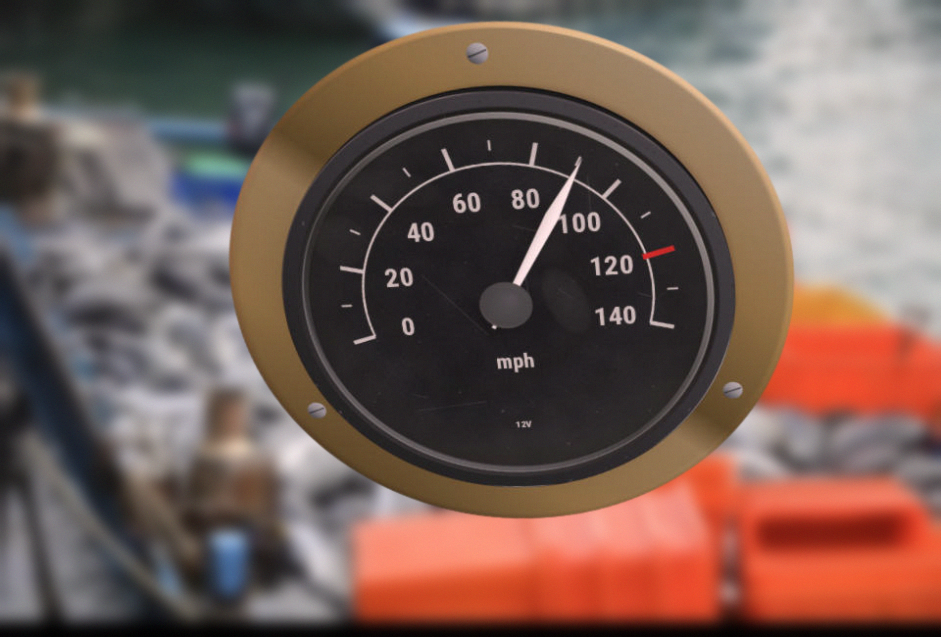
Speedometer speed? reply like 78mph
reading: 90mph
